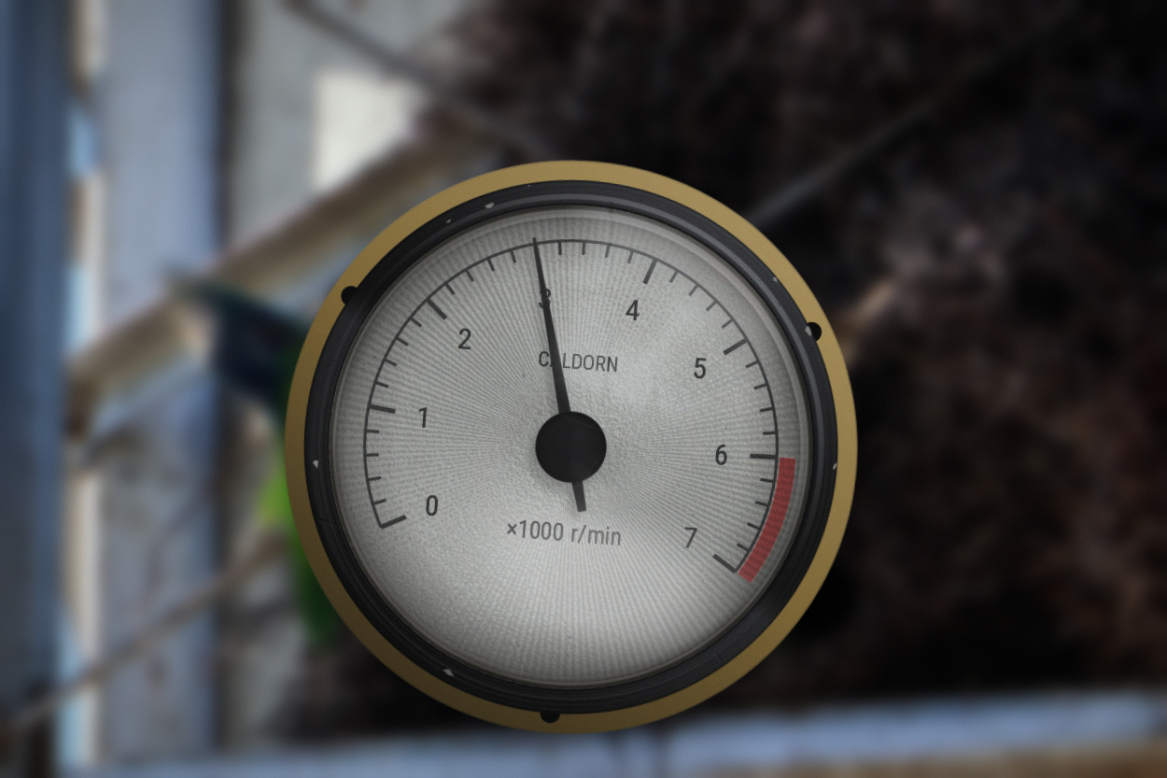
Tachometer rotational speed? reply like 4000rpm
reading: 3000rpm
